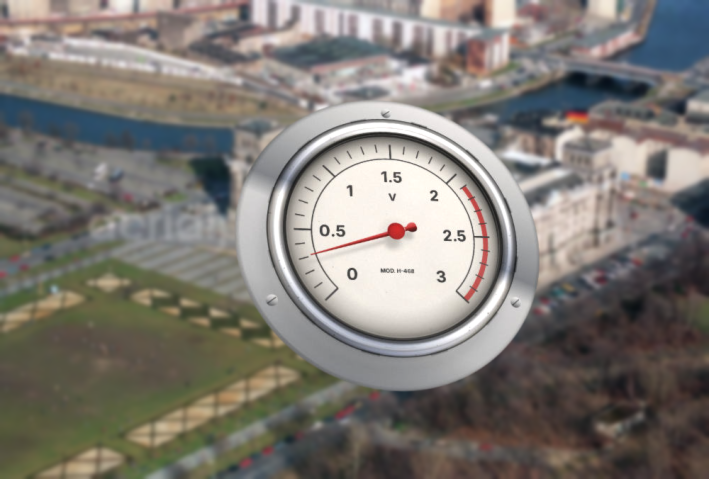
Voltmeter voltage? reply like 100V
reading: 0.3V
